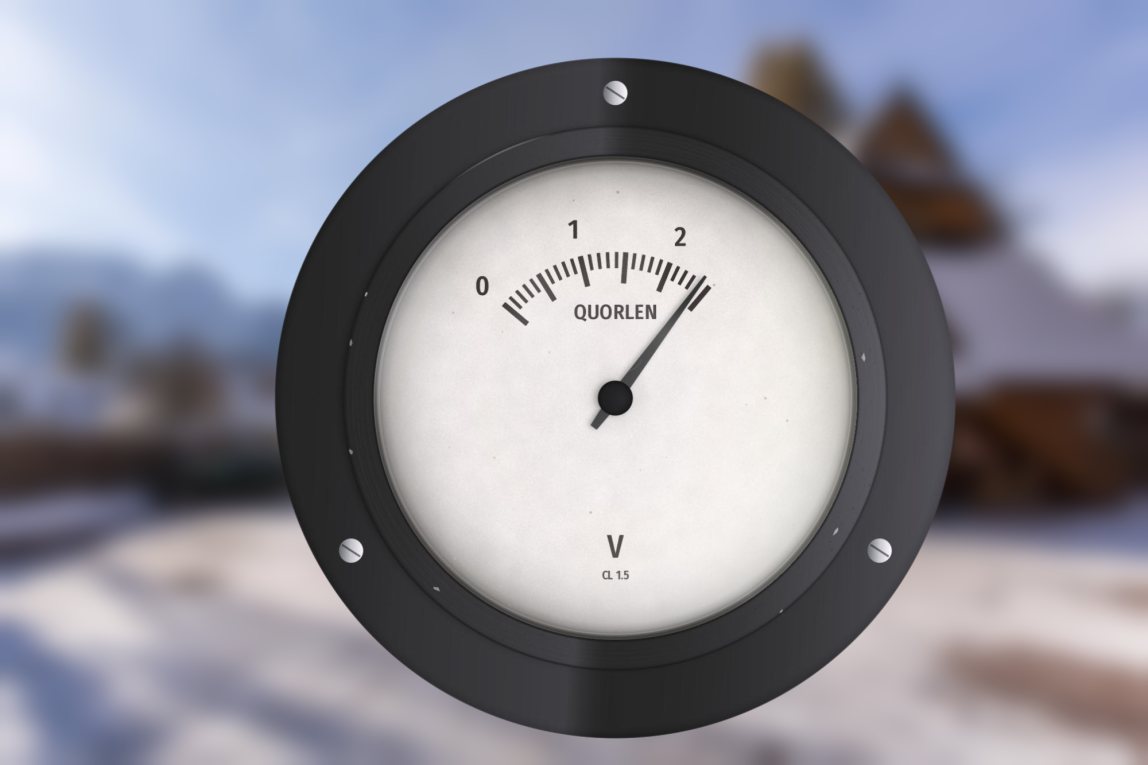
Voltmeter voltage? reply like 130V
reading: 2.4V
